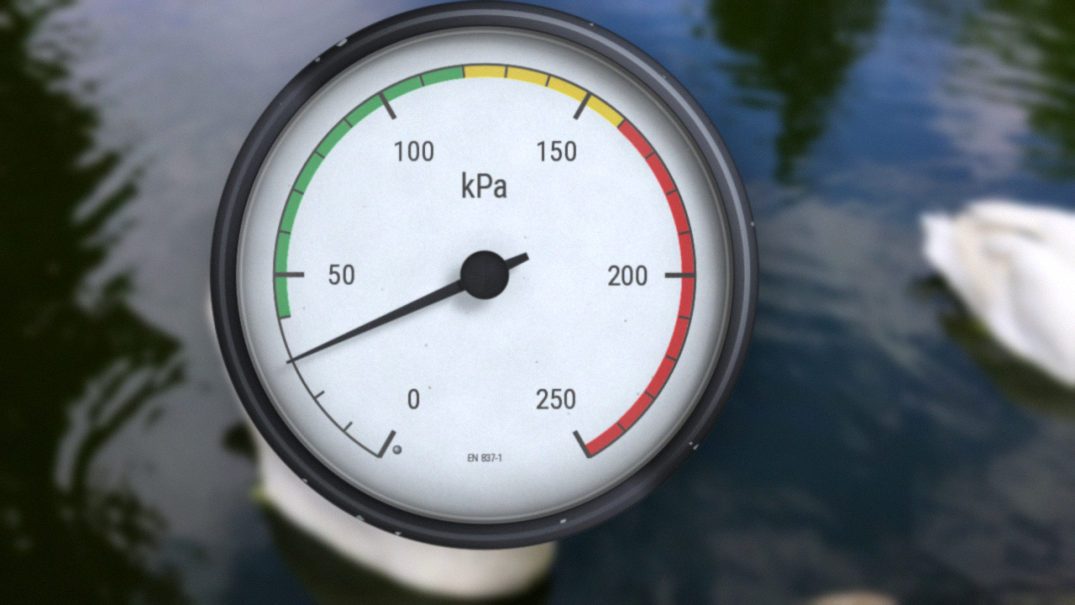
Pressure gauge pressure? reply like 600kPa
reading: 30kPa
